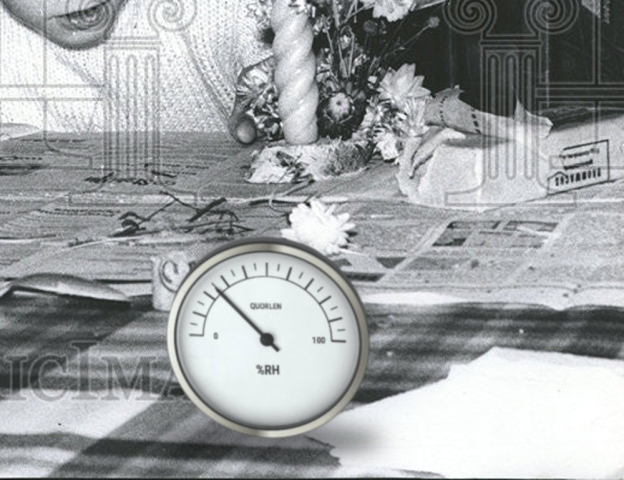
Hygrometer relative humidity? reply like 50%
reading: 25%
